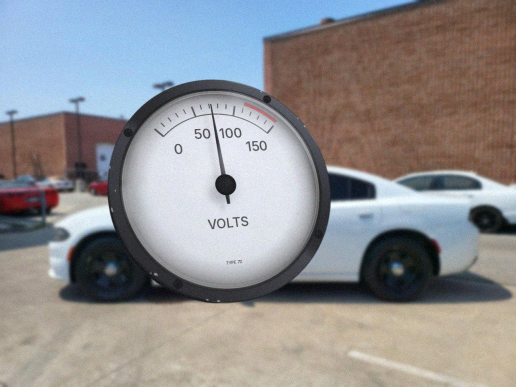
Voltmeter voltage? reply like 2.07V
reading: 70V
